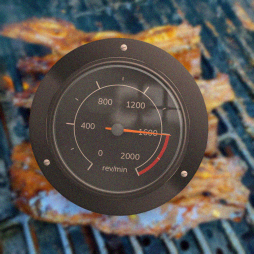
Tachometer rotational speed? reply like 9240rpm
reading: 1600rpm
